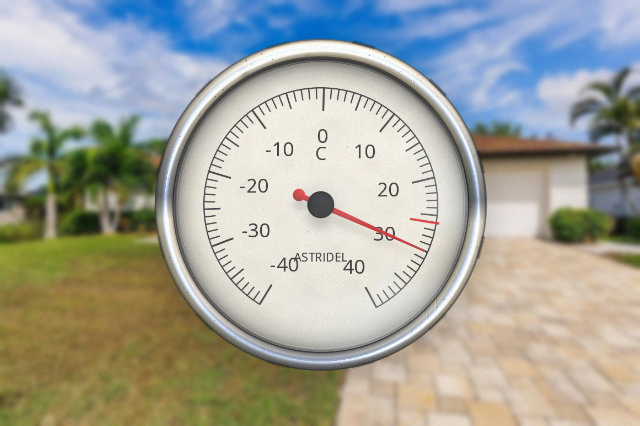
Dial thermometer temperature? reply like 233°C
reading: 30°C
